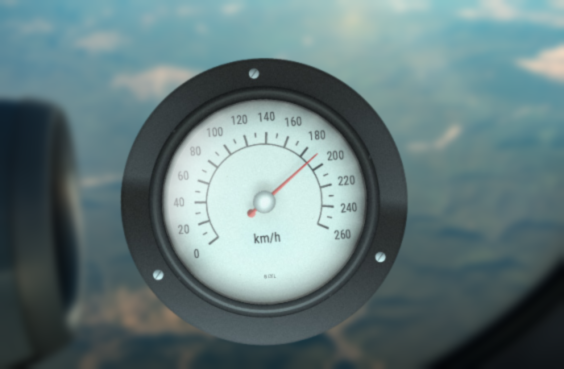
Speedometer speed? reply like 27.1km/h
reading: 190km/h
